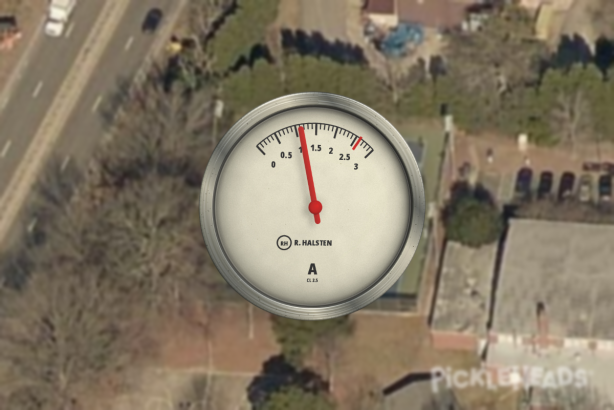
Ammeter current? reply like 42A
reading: 1.1A
